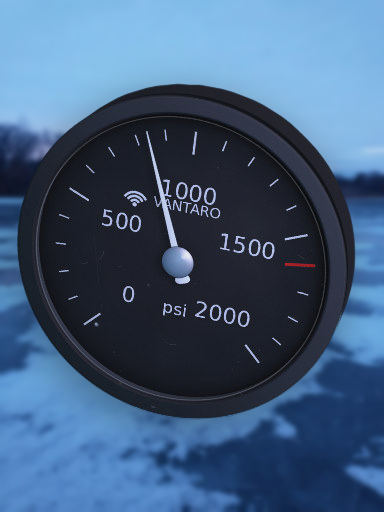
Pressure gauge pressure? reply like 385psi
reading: 850psi
